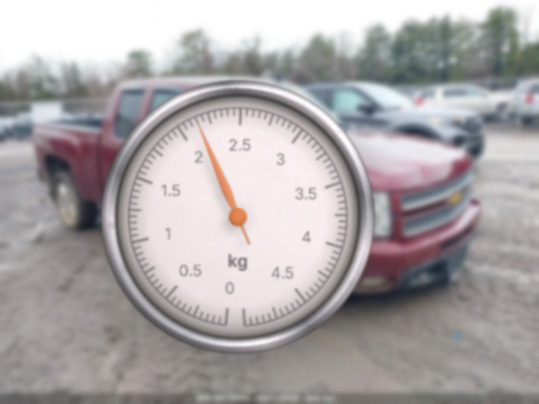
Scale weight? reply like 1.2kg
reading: 2.15kg
